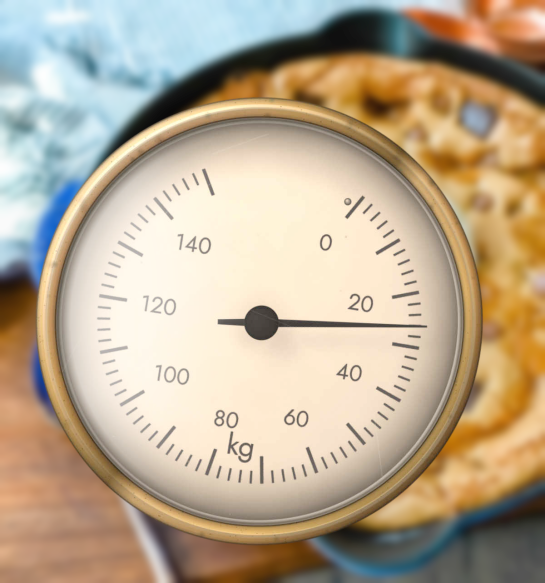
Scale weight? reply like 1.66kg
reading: 26kg
